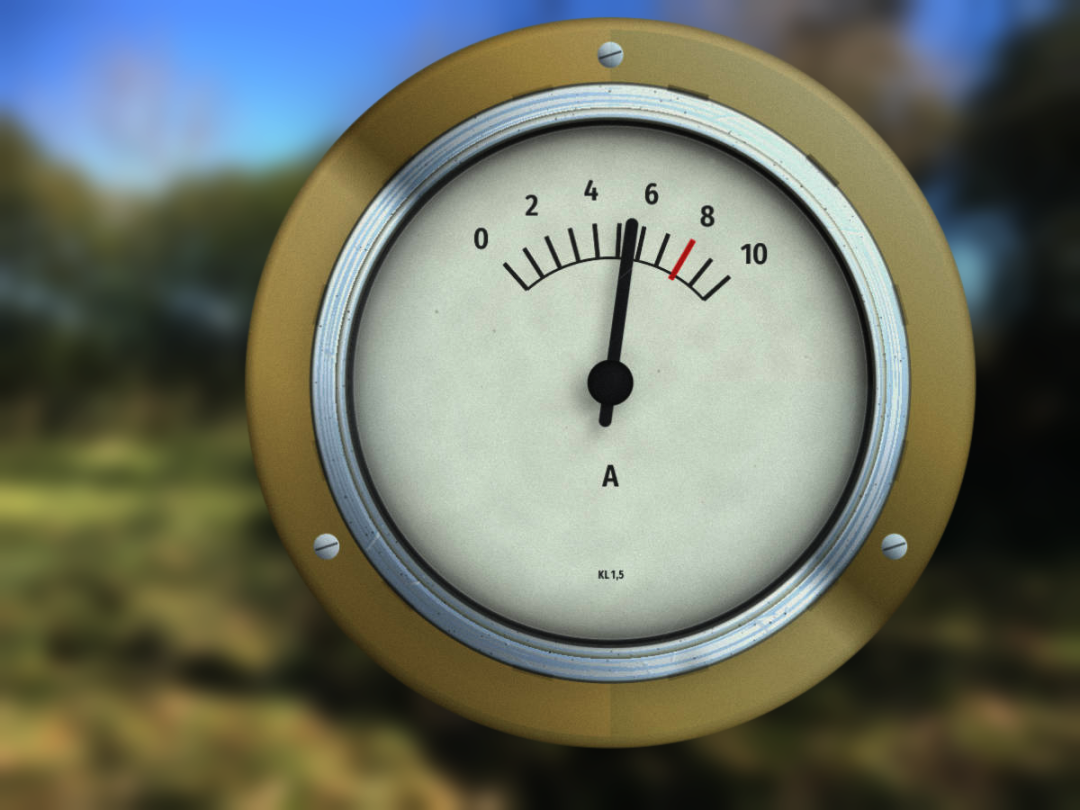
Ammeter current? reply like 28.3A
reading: 5.5A
